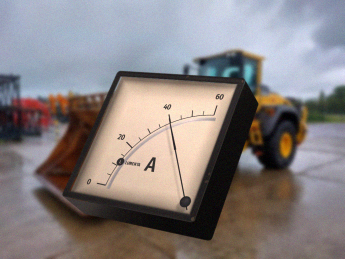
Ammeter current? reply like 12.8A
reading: 40A
